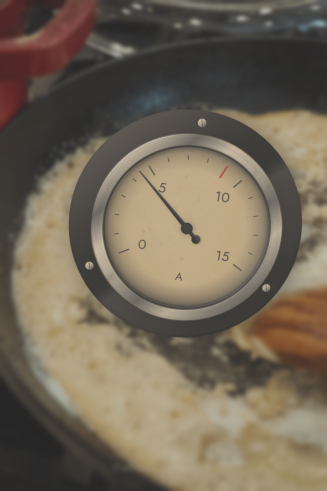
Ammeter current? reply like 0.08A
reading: 4.5A
